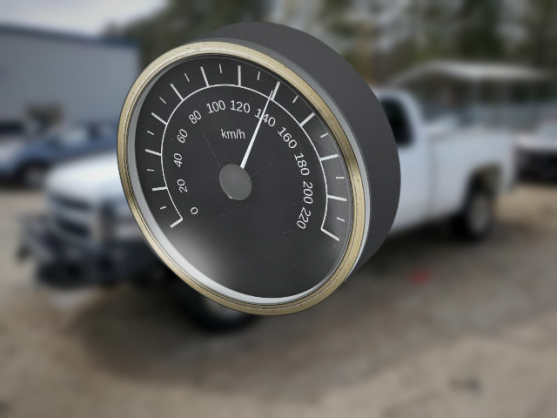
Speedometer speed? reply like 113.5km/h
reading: 140km/h
